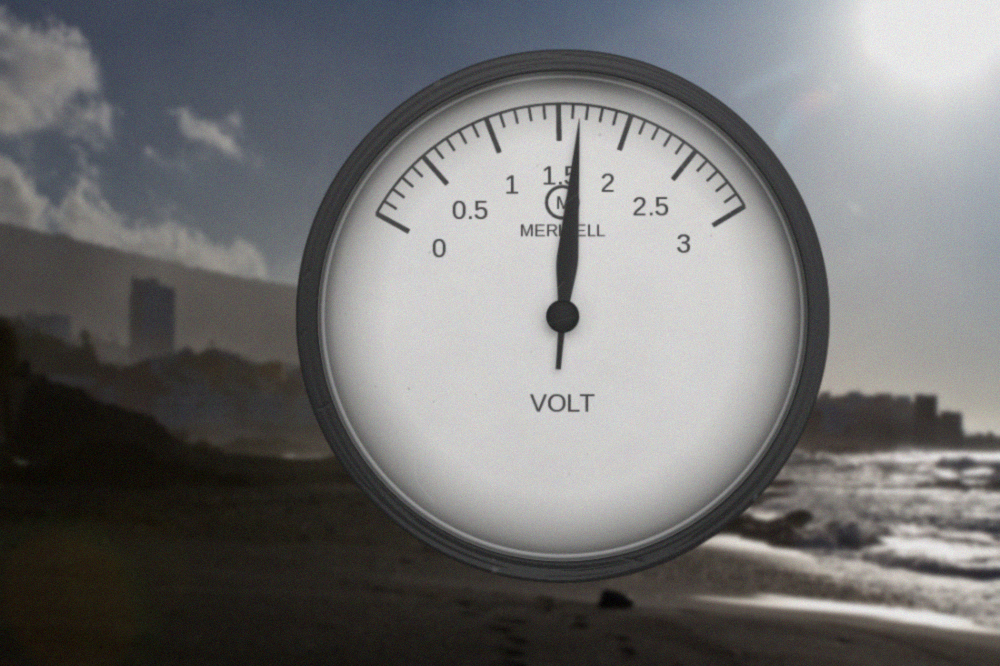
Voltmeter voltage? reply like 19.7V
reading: 1.65V
